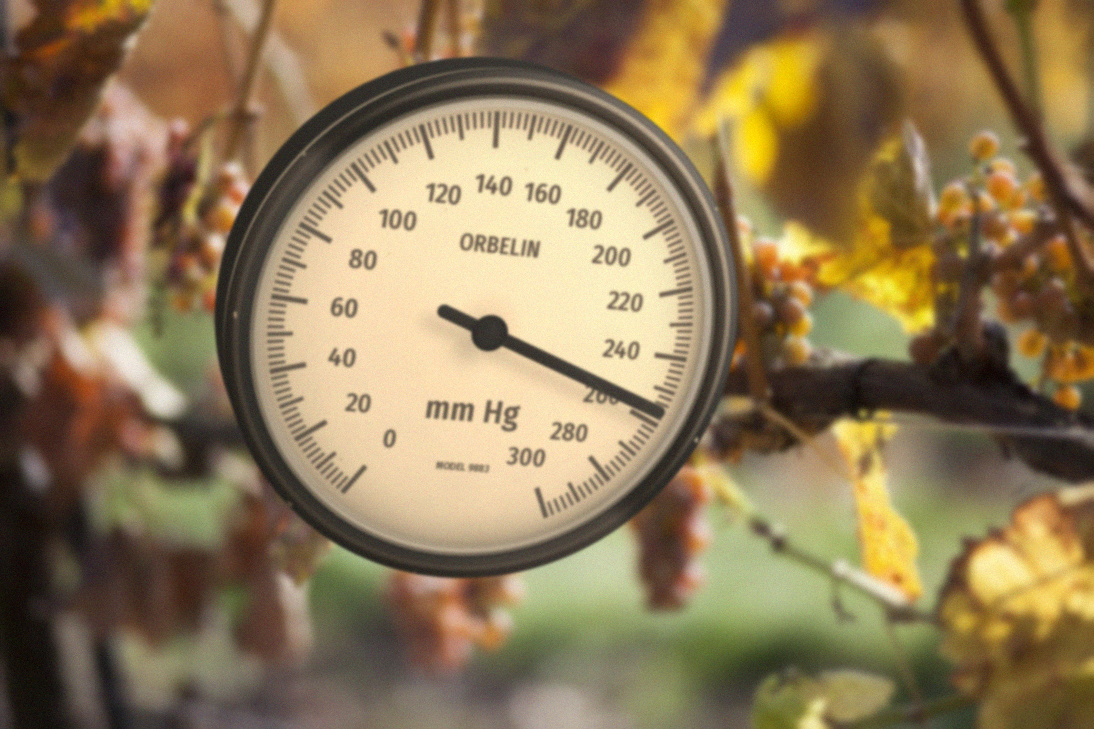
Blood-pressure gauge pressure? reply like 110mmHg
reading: 256mmHg
